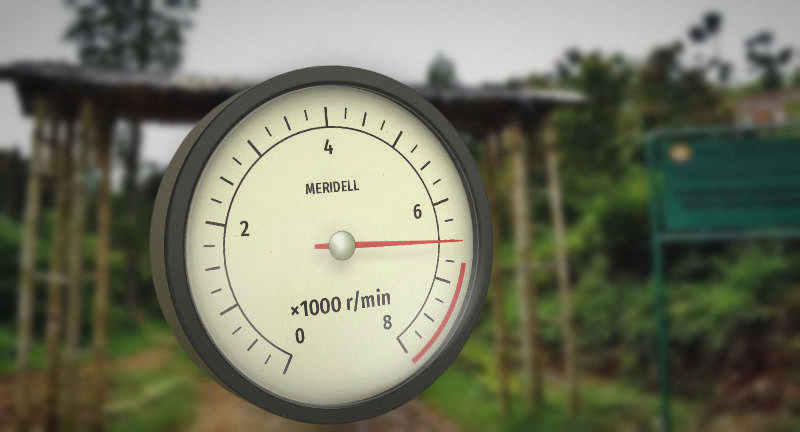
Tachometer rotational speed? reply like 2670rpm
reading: 6500rpm
